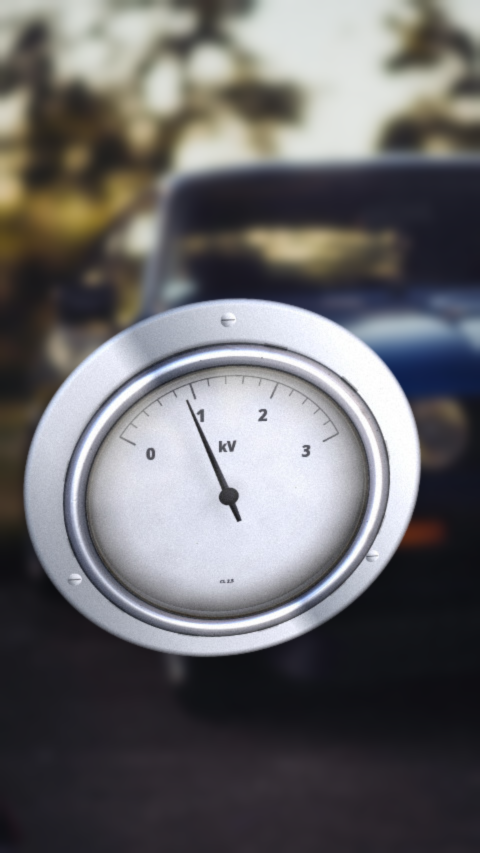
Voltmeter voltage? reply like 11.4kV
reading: 0.9kV
